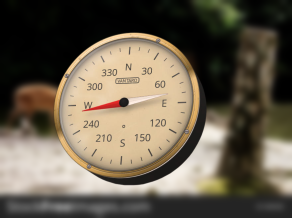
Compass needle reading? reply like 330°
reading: 260°
